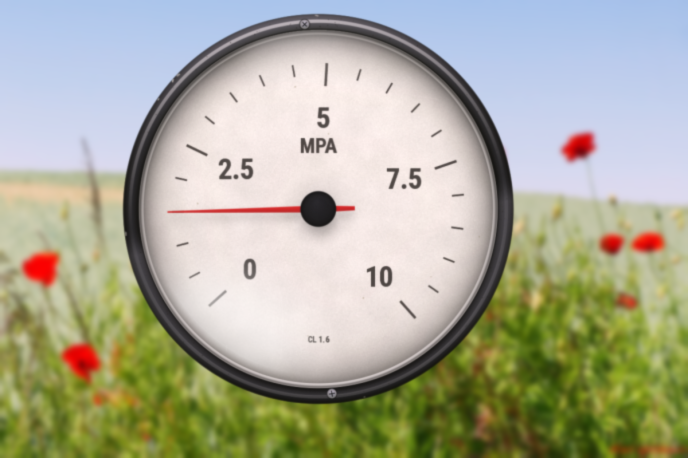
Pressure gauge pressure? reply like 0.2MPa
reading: 1.5MPa
